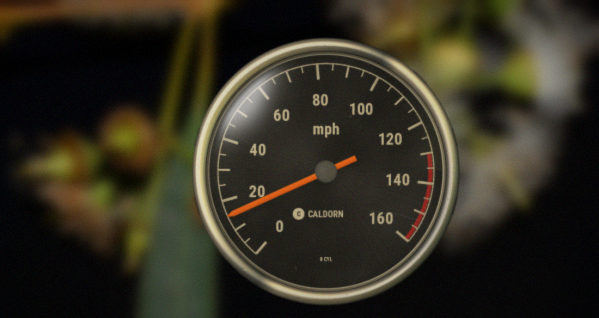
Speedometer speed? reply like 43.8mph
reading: 15mph
